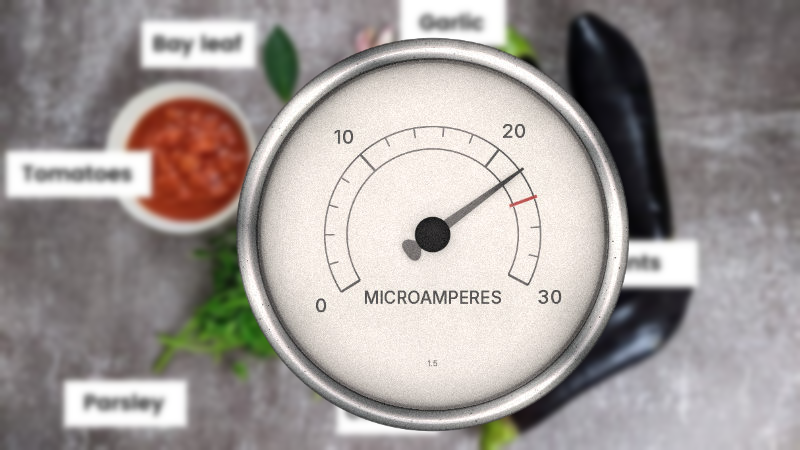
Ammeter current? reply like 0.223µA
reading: 22µA
